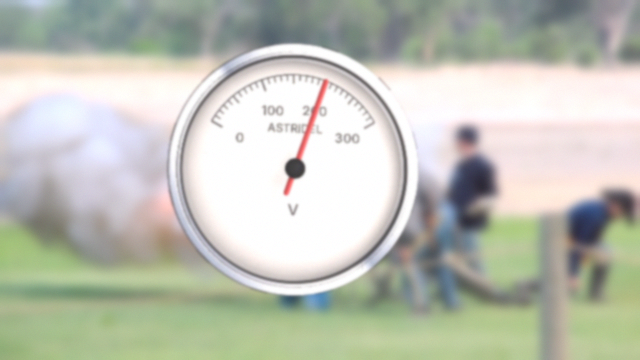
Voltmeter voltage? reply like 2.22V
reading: 200V
